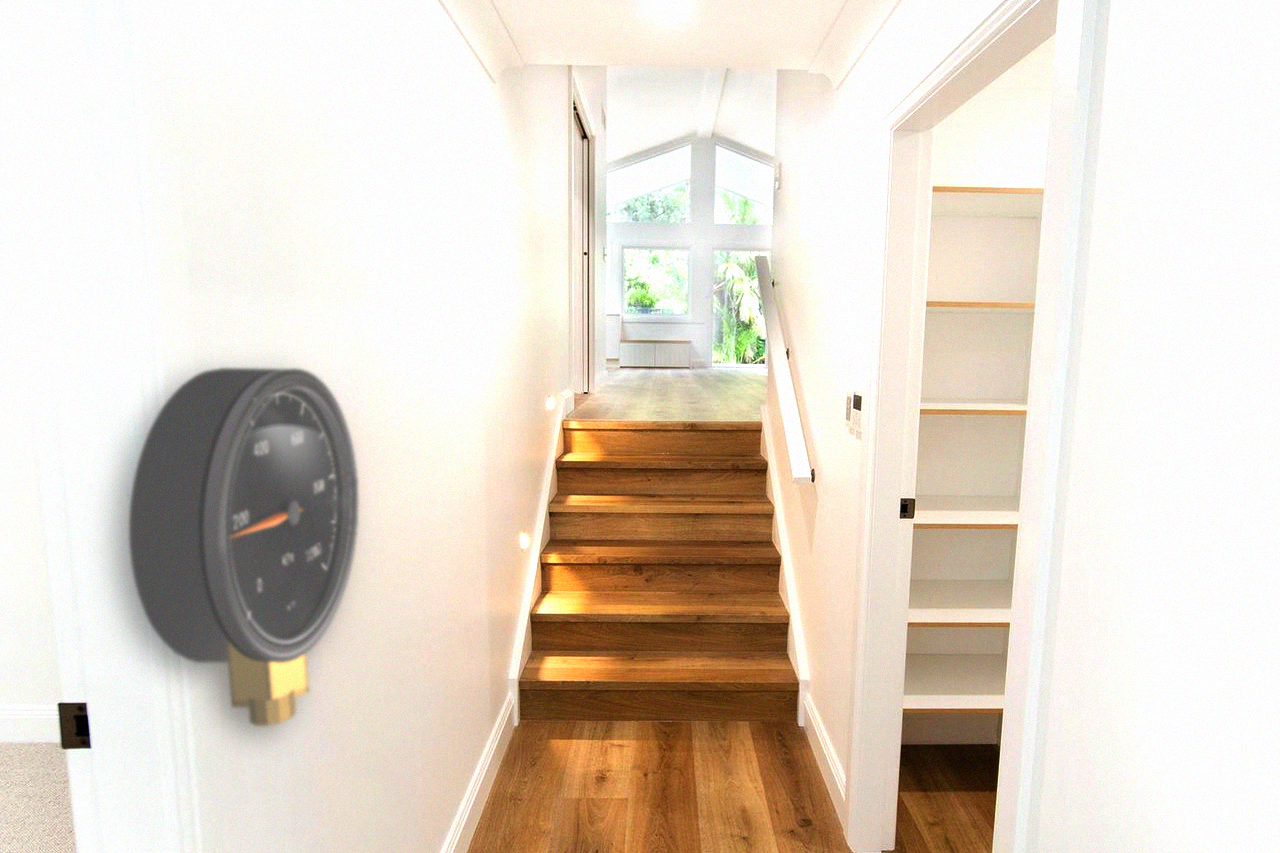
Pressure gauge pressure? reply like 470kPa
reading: 175kPa
